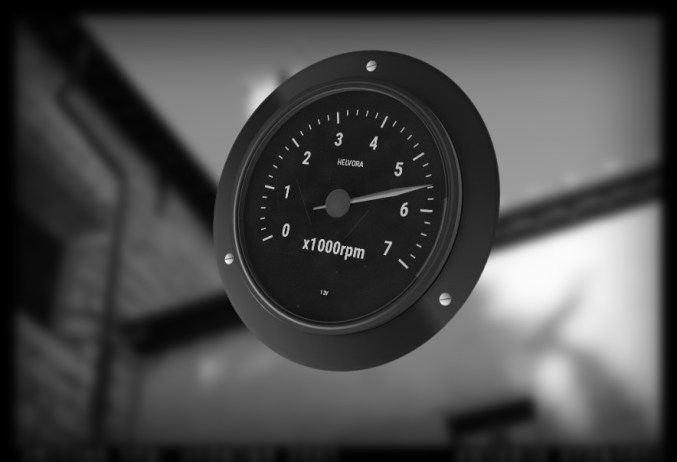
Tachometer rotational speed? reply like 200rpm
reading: 5600rpm
